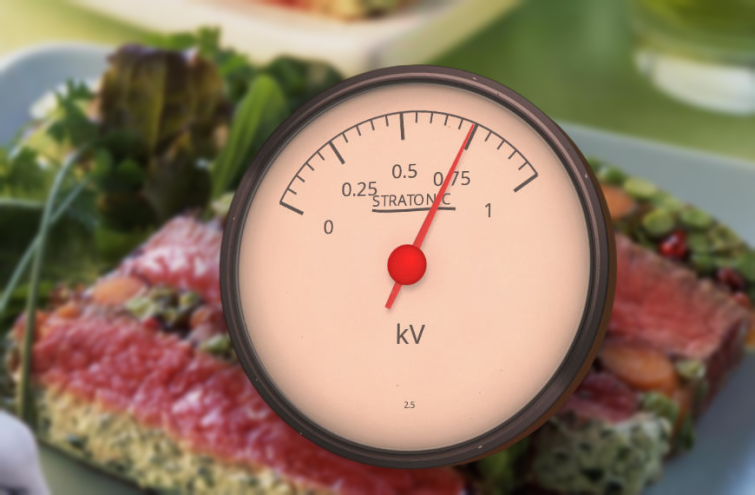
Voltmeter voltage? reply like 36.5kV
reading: 0.75kV
